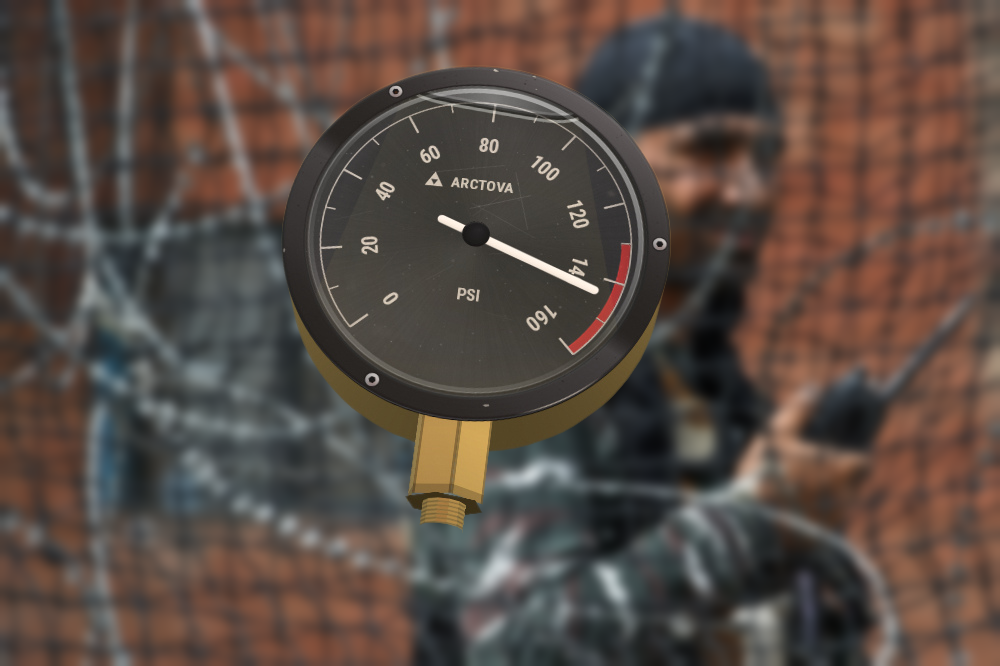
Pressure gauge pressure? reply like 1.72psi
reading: 145psi
